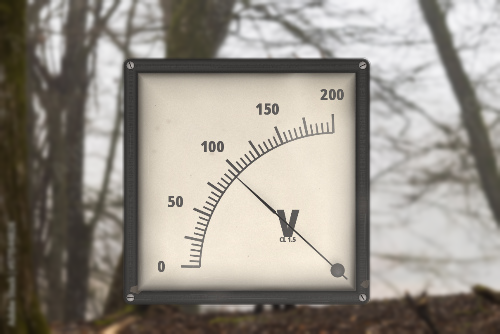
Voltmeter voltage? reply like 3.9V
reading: 95V
